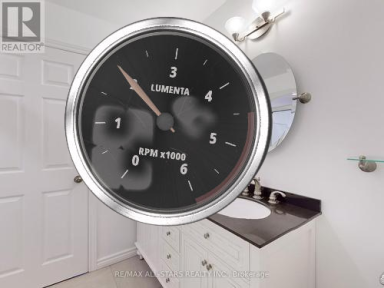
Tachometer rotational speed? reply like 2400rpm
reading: 2000rpm
